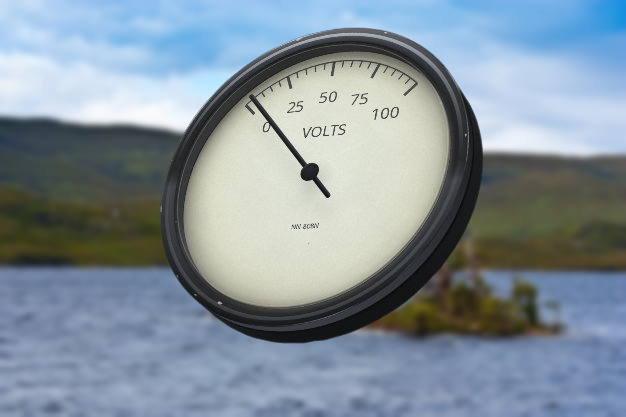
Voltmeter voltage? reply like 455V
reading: 5V
